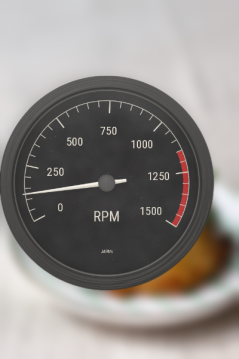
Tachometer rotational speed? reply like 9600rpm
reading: 125rpm
